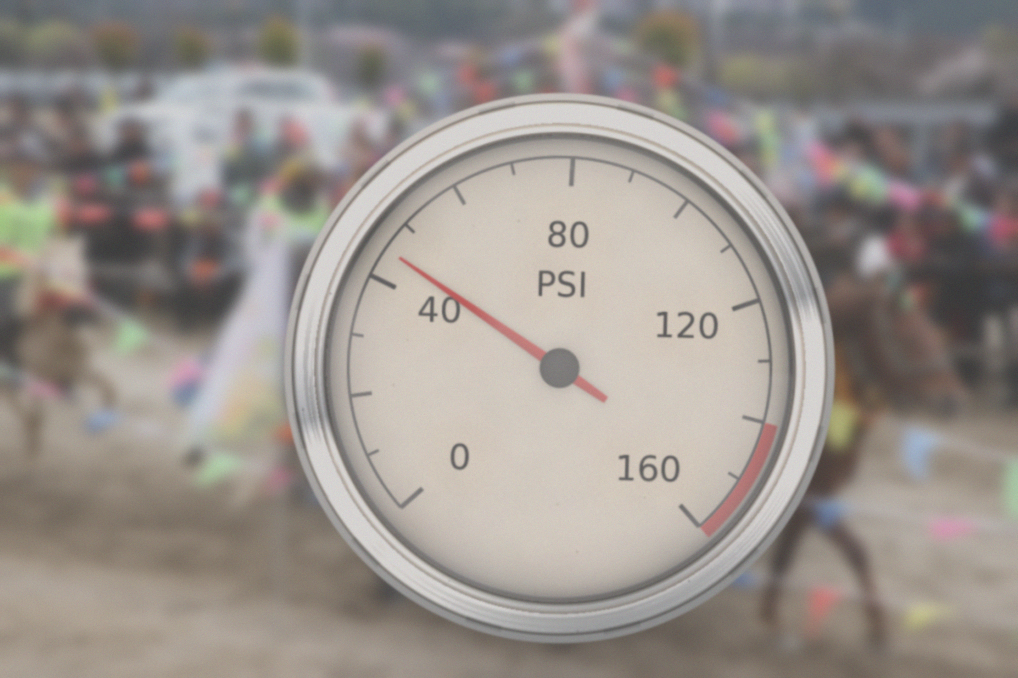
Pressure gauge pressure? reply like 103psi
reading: 45psi
